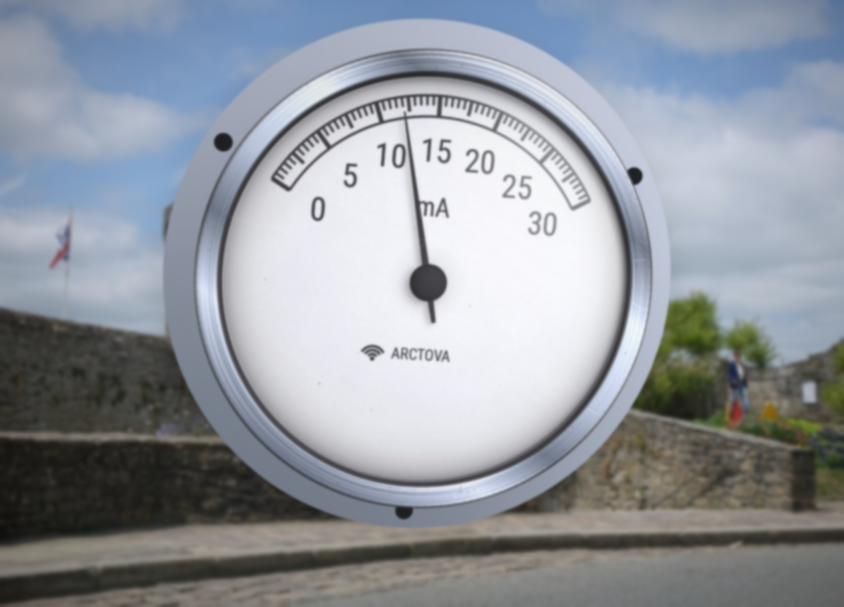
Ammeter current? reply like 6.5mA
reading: 12mA
